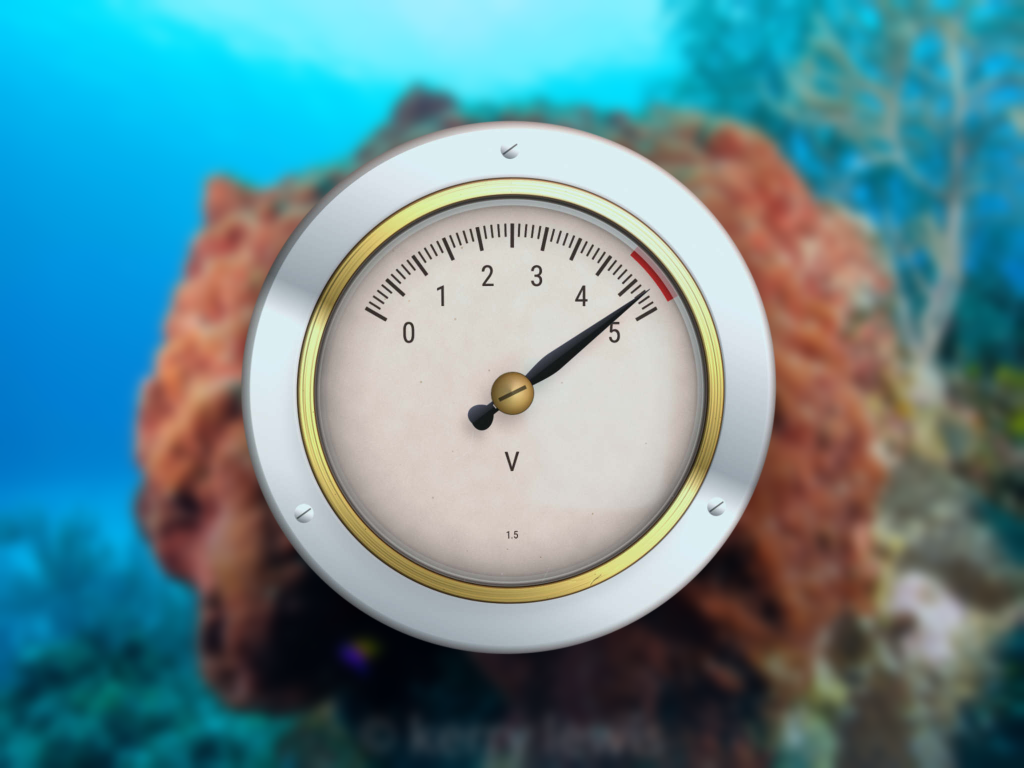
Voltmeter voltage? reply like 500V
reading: 4.7V
